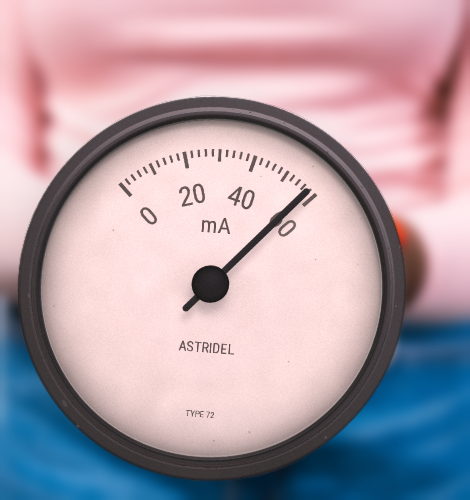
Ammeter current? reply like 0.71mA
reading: 58mA
